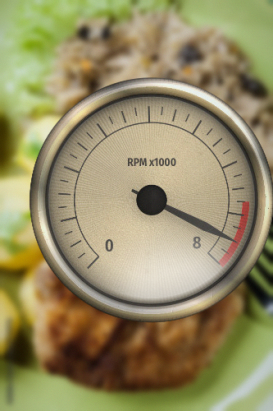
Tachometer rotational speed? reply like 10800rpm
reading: 7500rpm
